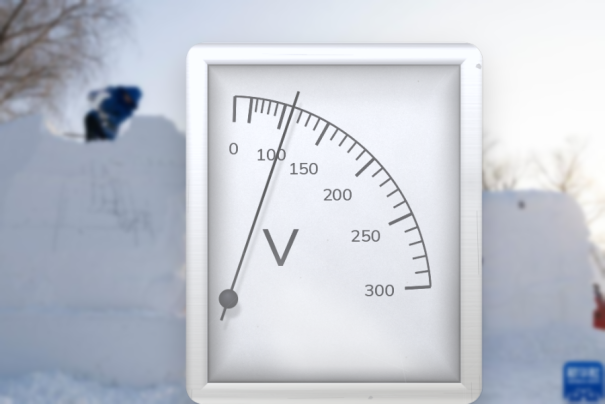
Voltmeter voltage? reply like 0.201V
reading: 110V
